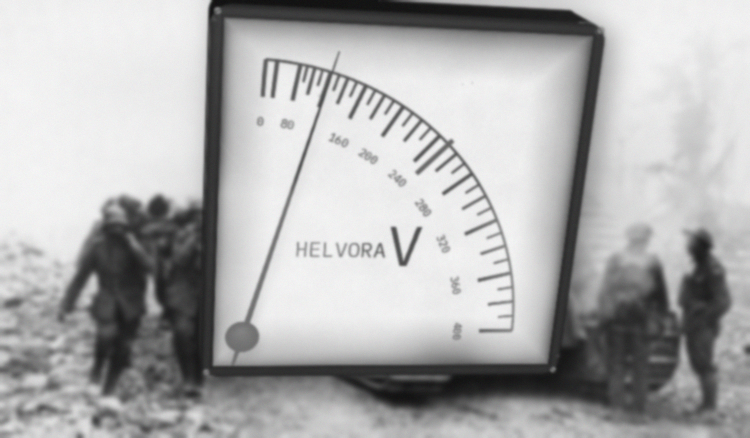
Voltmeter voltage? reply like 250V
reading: 120V
